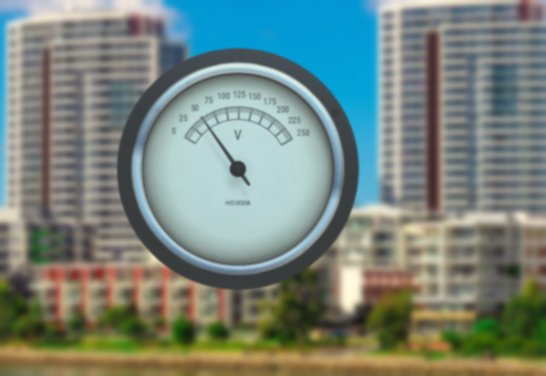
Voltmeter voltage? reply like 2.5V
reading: 50V
